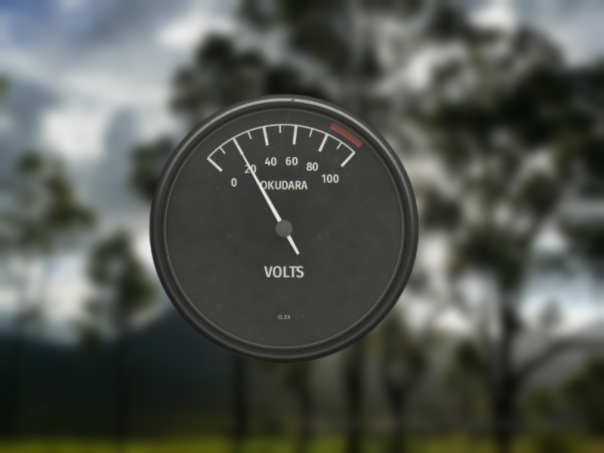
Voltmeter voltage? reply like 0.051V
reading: 20V
